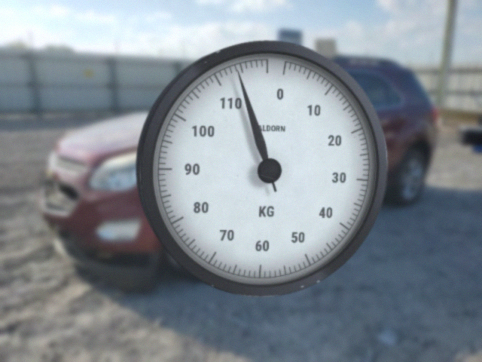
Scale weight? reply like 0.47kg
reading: 114kg
